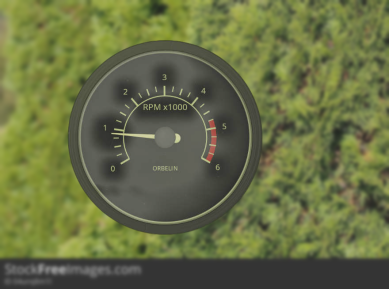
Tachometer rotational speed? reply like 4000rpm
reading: 875rpm
